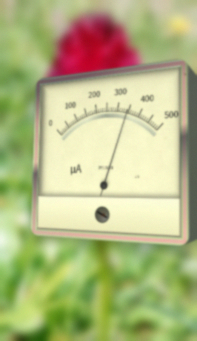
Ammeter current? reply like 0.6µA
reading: 350µA
